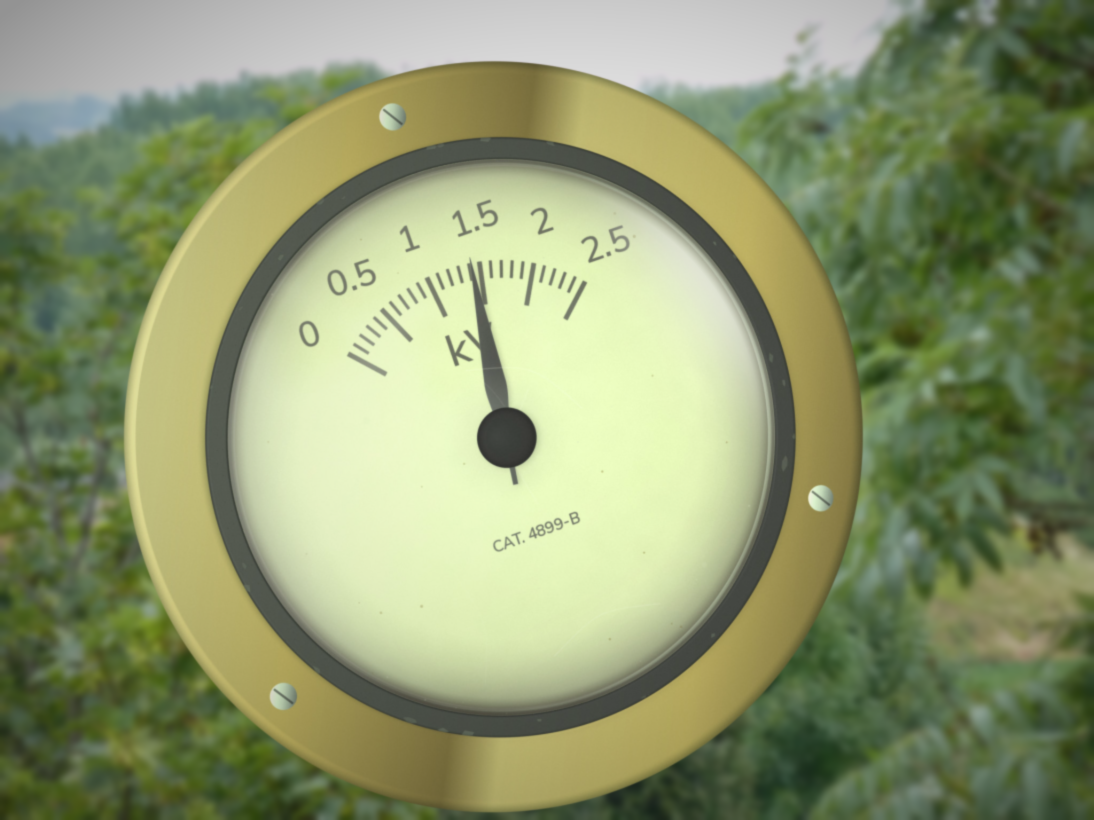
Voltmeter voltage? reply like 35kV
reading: 1.4kV
